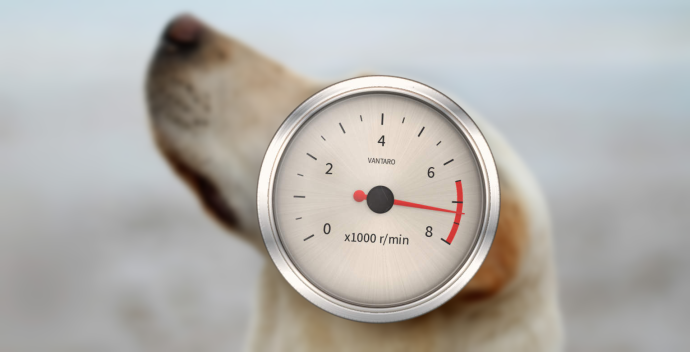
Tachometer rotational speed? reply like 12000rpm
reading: 7250rpm
